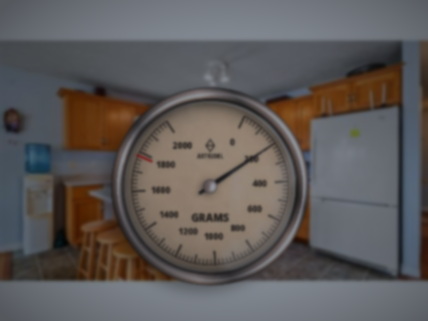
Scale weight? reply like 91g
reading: 200g
